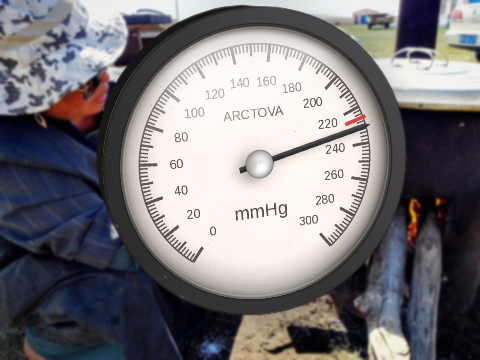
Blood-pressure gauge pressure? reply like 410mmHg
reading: 230mmHg
